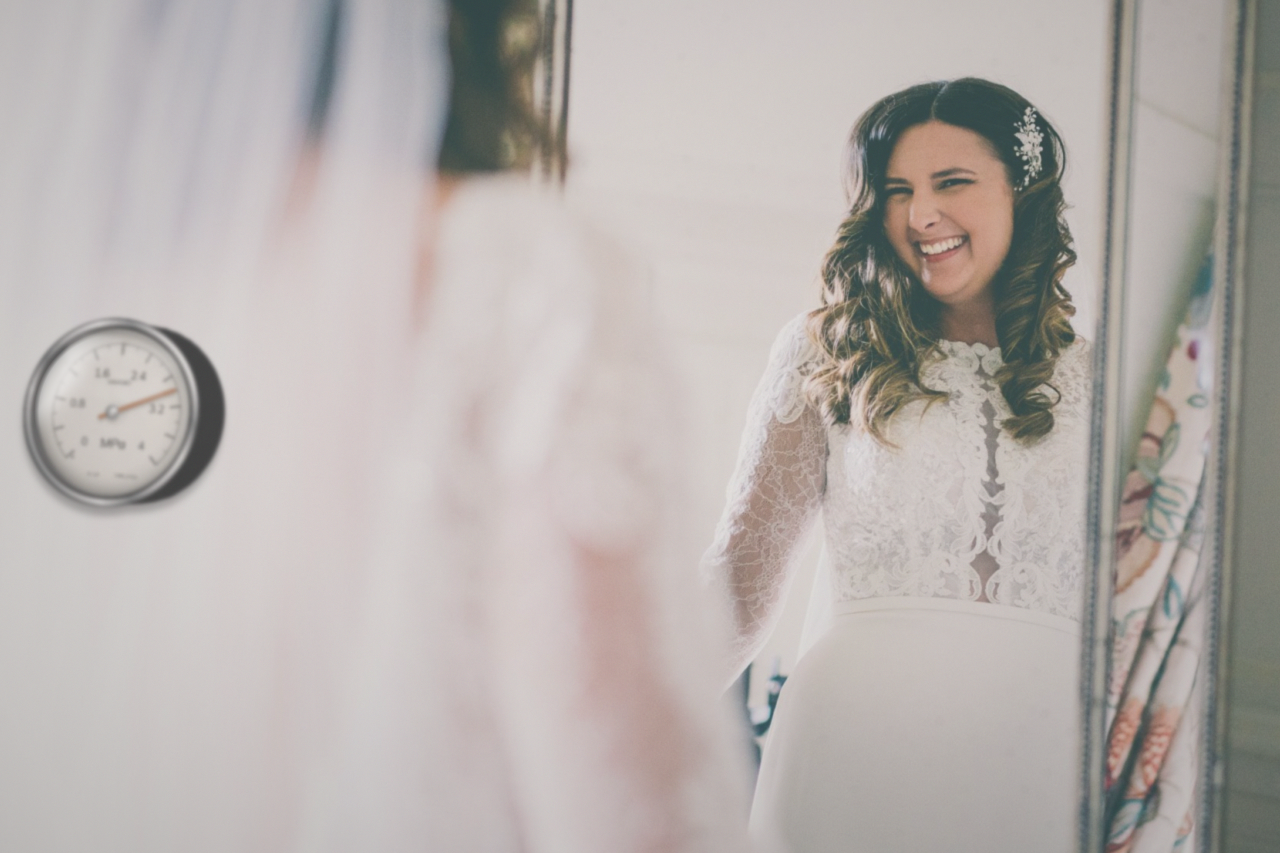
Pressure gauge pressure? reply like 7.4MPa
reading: 3MPa
